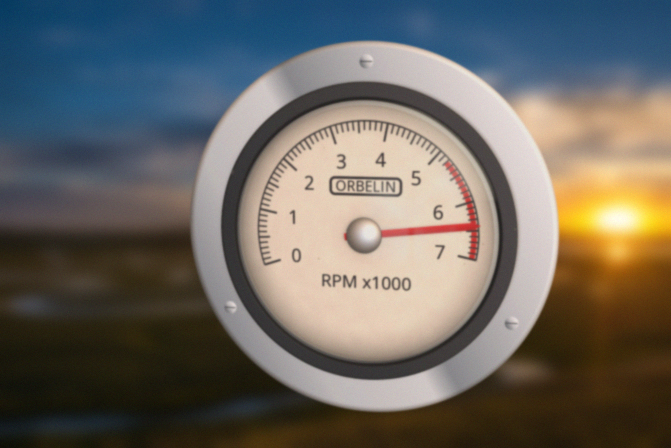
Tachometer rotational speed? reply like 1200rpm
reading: 6400rpm
